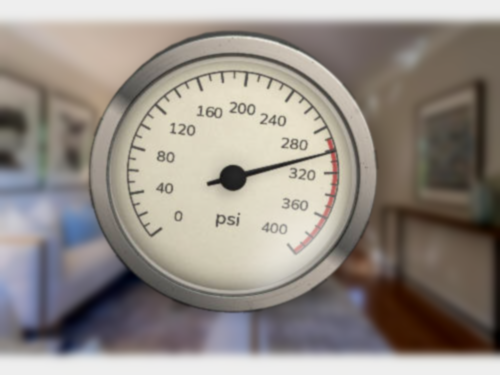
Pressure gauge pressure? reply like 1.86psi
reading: 300psi
